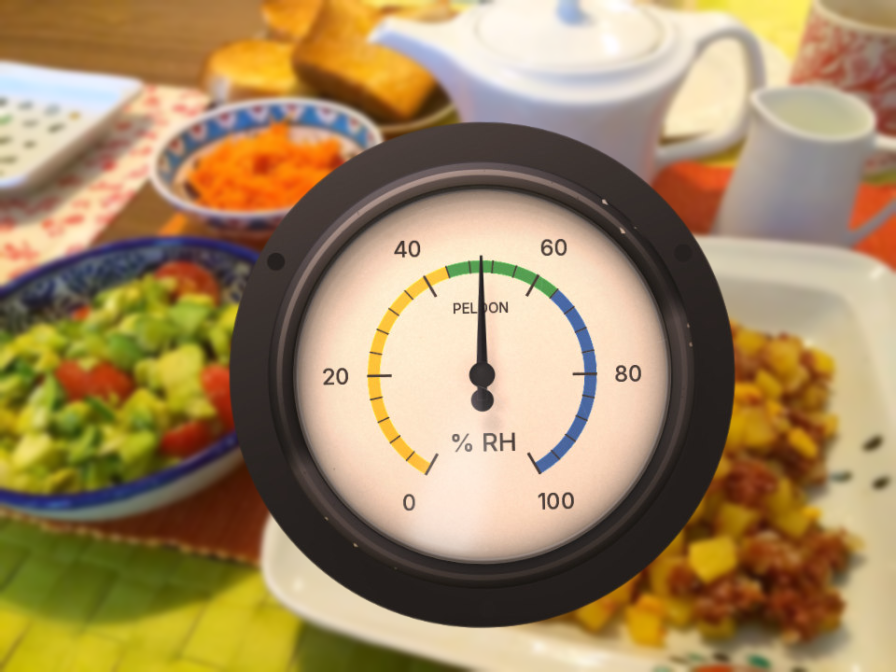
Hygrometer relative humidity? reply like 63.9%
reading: 50%
